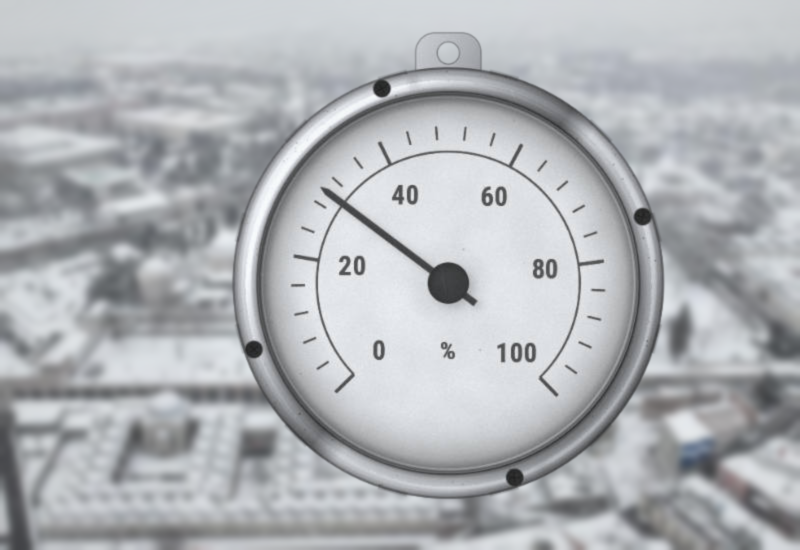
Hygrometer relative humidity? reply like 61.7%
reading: 30%
